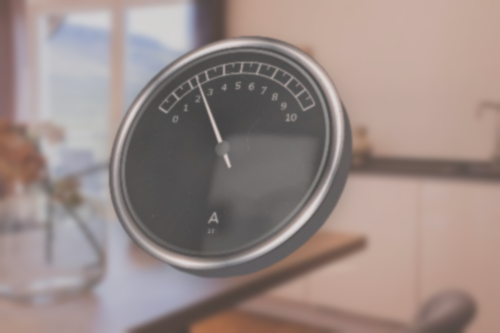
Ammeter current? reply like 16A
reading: 2.5A
